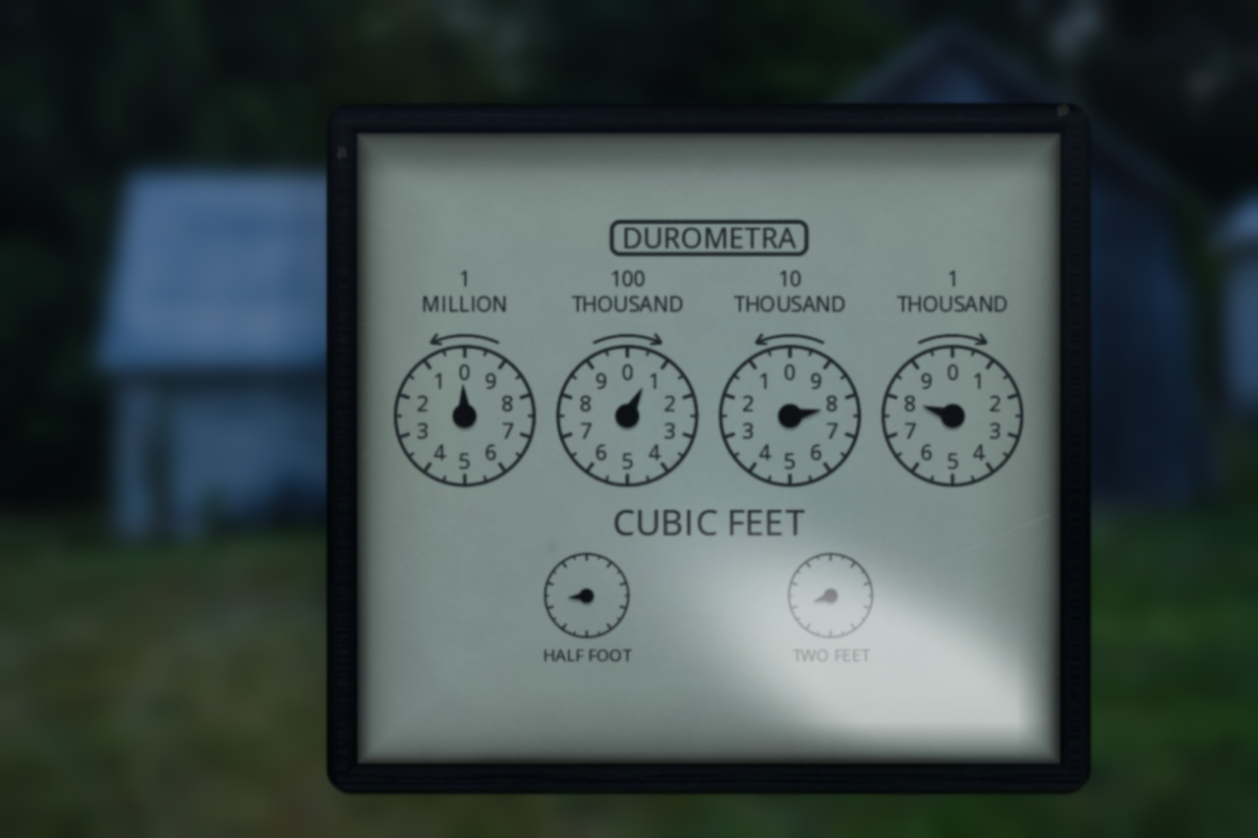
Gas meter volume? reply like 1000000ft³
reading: 7800ft³
